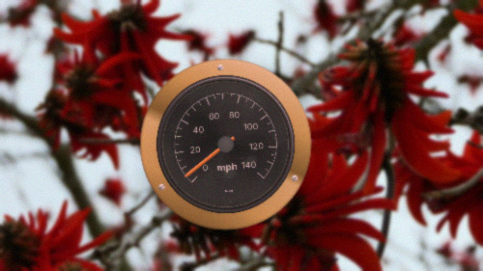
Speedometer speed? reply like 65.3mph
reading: 5mph
